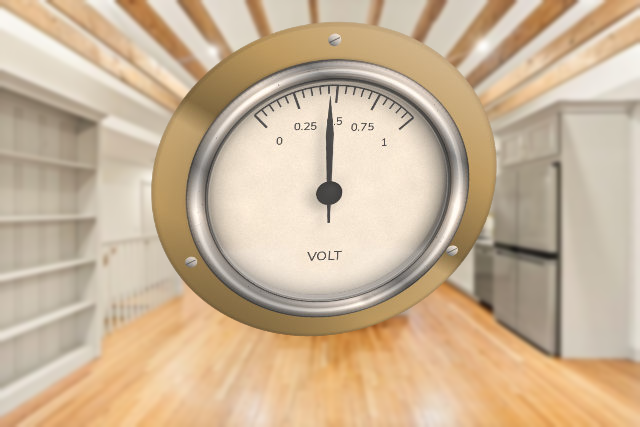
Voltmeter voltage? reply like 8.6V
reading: 0.45V
